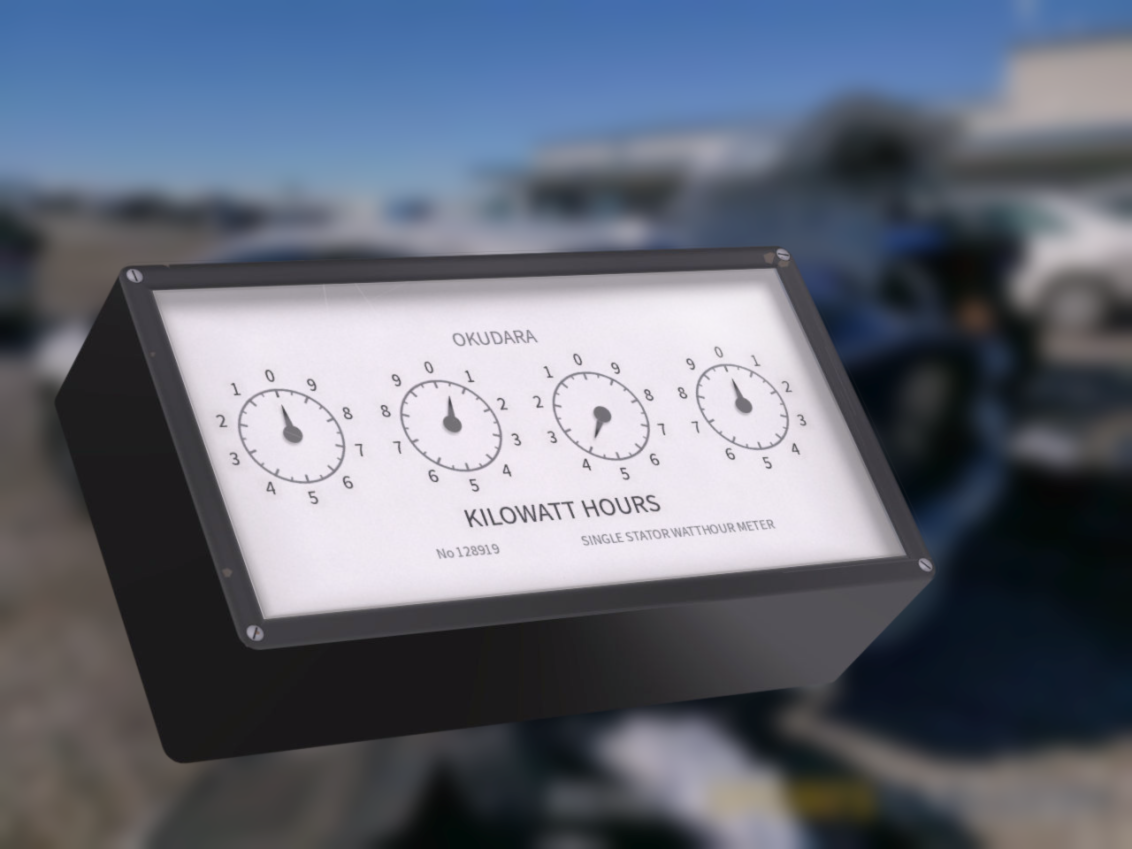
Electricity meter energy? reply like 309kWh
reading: 40kWh
